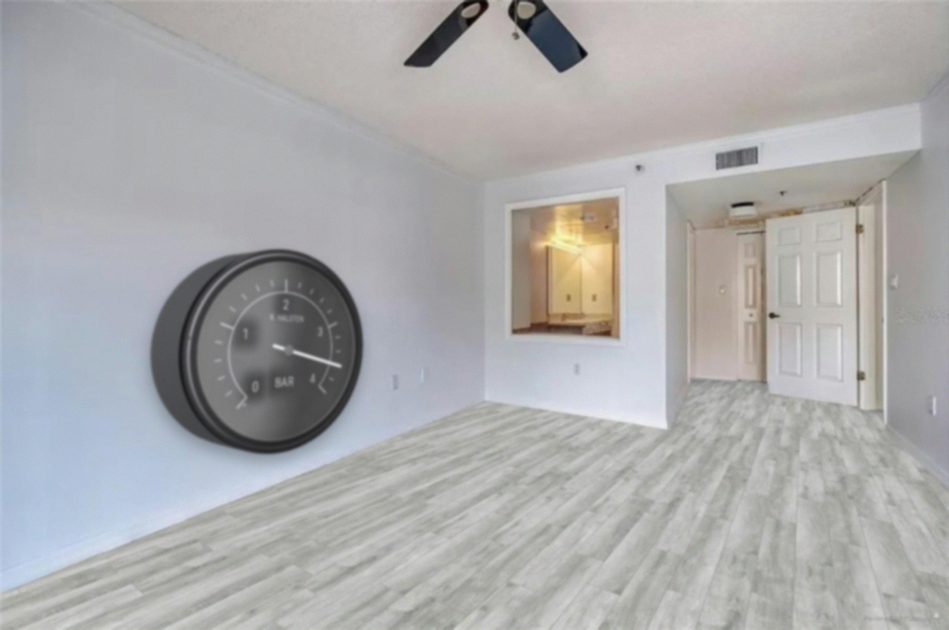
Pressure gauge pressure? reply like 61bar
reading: 3.6bar
